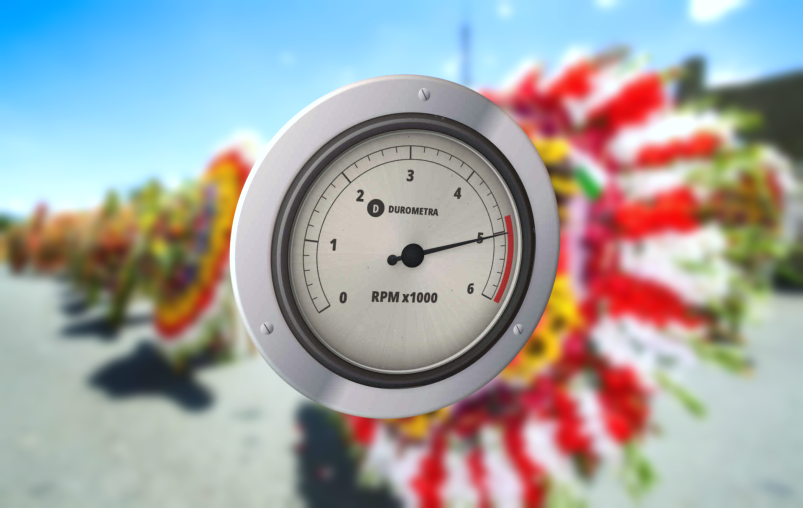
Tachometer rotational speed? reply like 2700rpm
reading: 5000rpm
